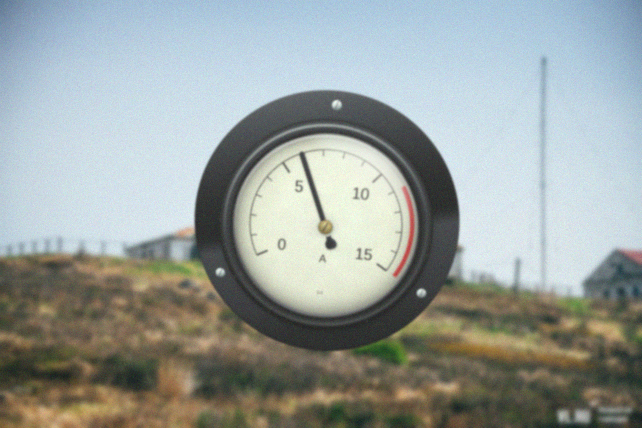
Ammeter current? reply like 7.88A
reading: 6A
